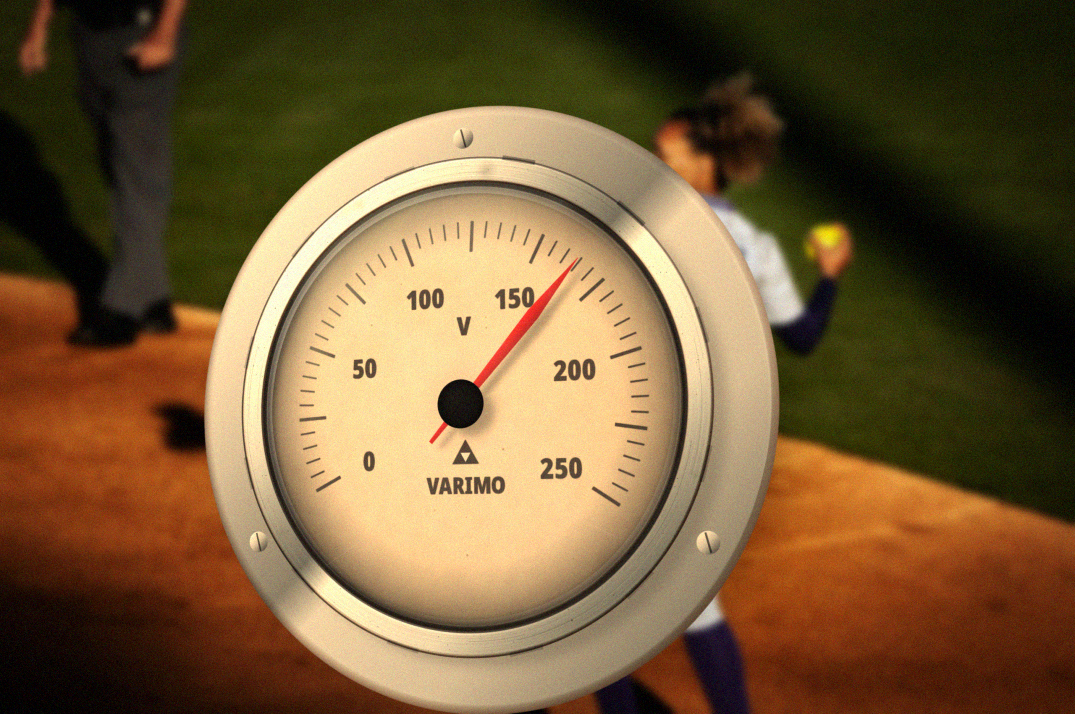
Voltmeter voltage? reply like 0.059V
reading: 165V
